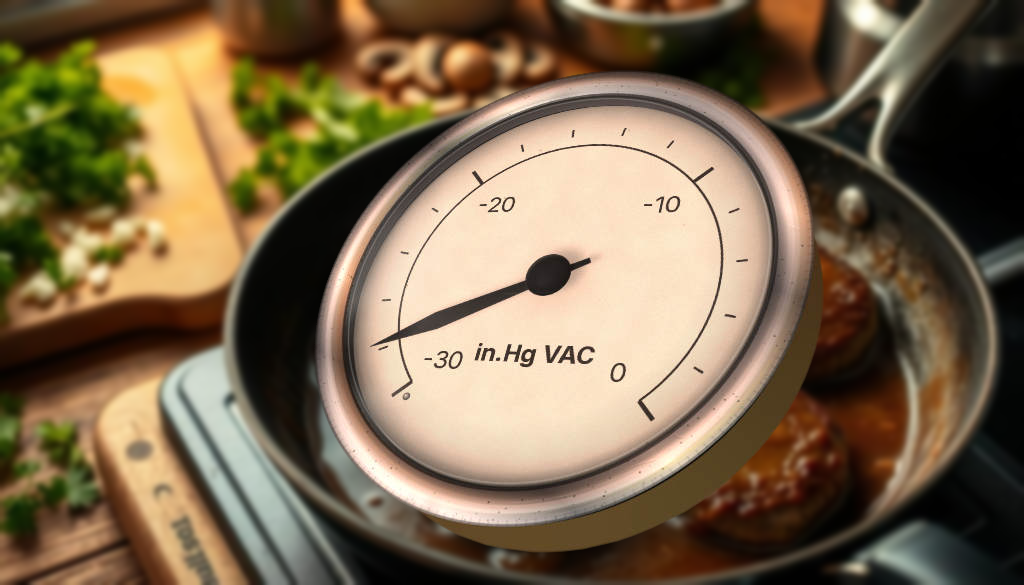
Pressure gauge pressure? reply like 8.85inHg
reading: -28inHg
